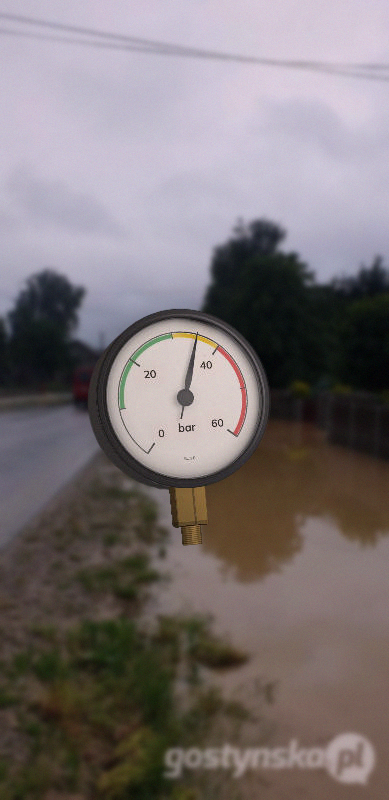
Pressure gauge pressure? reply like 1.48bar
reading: 35bar
